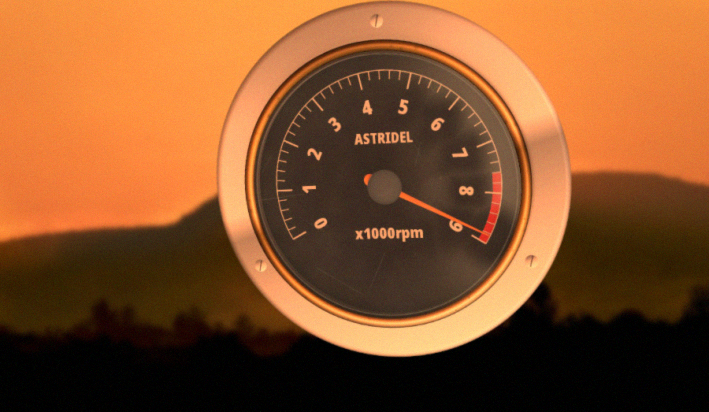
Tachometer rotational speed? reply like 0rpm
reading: 8800rpm
